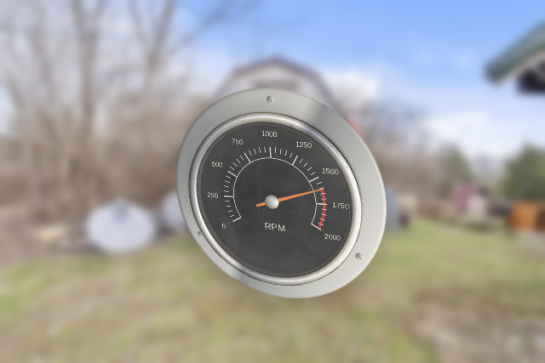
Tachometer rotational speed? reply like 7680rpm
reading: 1600rpm
